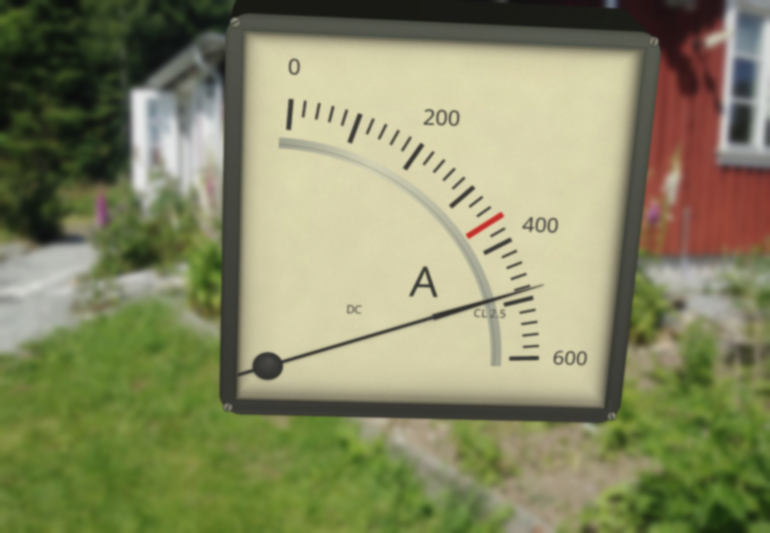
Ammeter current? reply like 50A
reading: 480A
